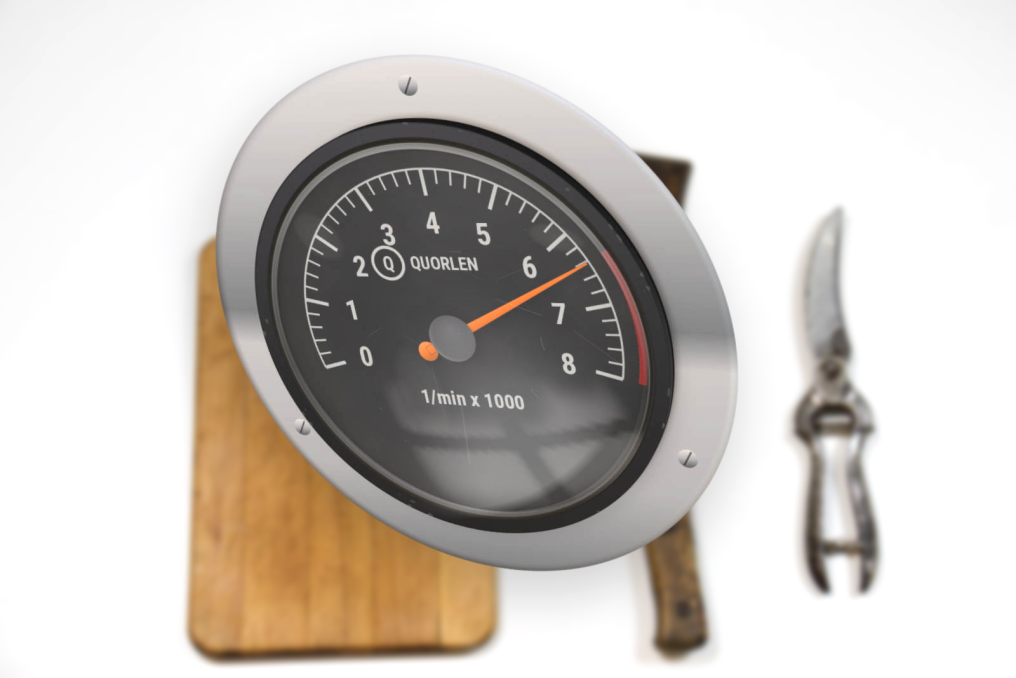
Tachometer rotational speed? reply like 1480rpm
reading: 6400rpm
